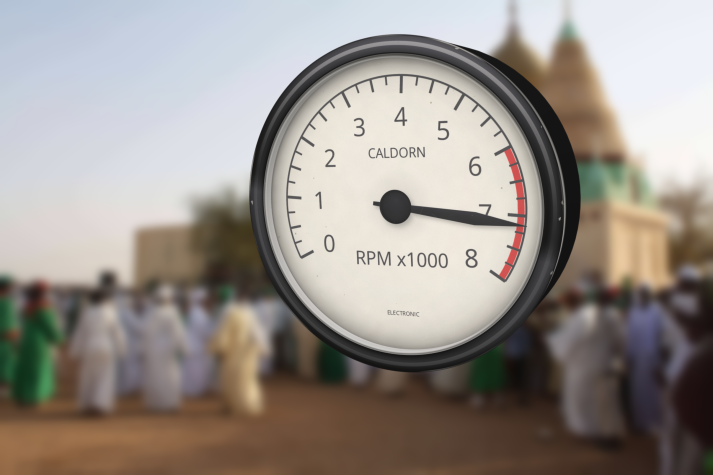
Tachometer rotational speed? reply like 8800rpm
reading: 7125rpm
